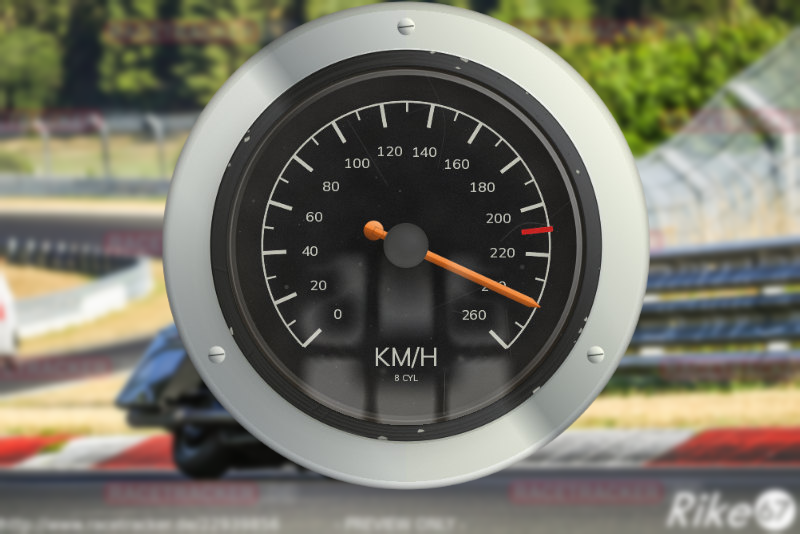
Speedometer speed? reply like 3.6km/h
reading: 240km/h
